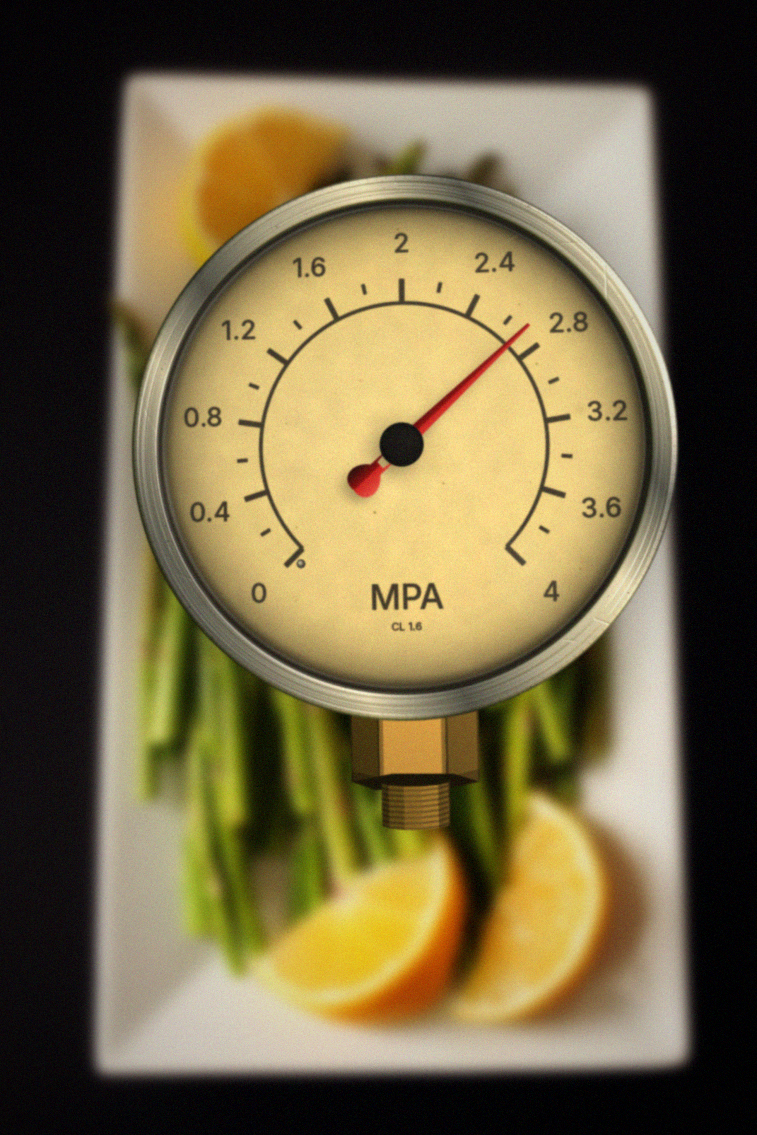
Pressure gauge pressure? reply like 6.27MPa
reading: 2.7MPa
